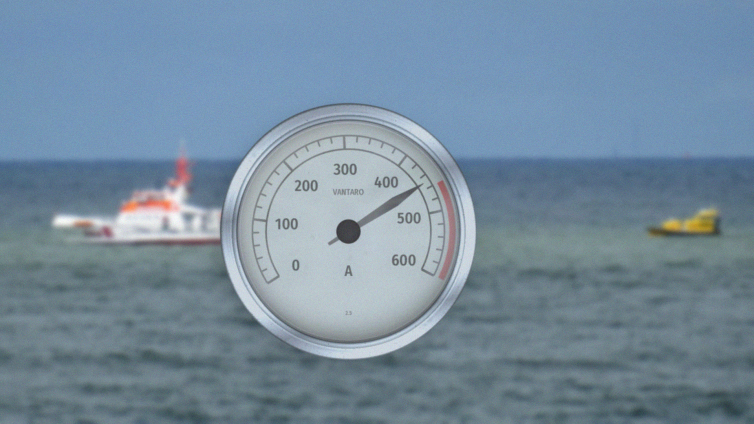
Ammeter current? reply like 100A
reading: 450A
